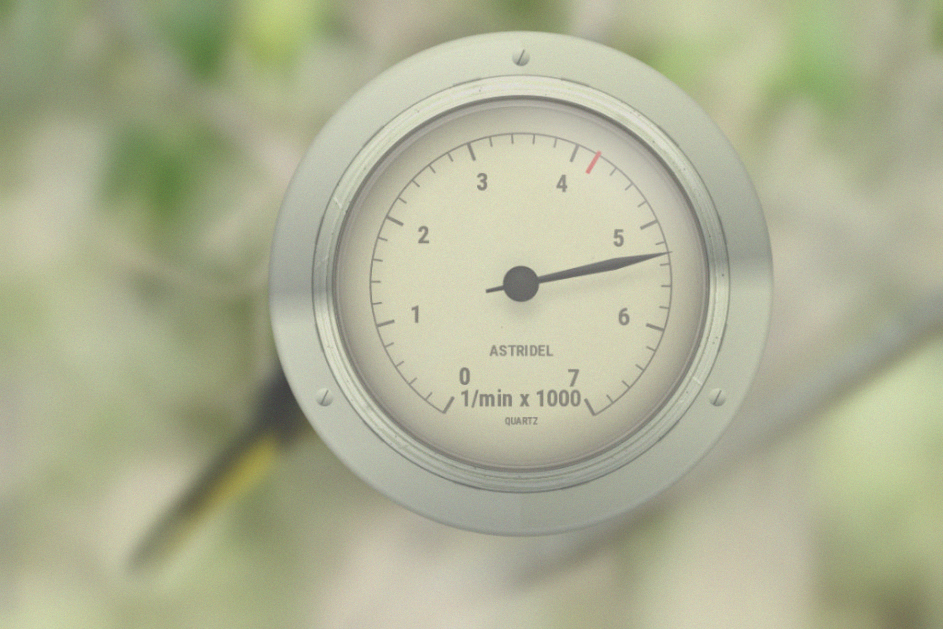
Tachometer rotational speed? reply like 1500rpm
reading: 5300rpm
